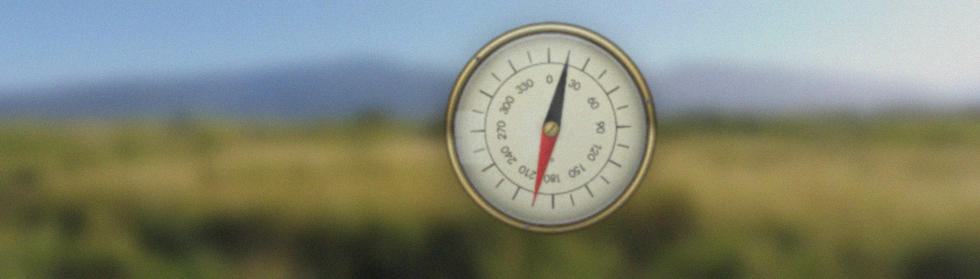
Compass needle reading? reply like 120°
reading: 195°
